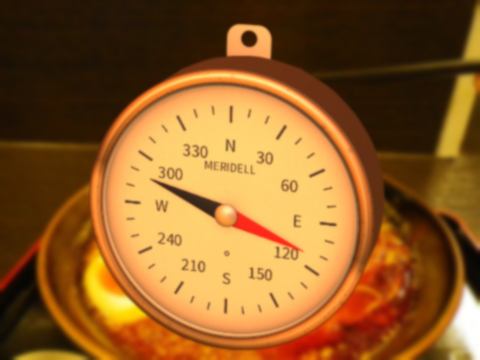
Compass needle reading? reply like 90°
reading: 110°
